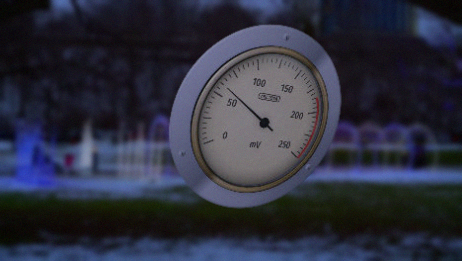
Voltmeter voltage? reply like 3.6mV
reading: 60mV
